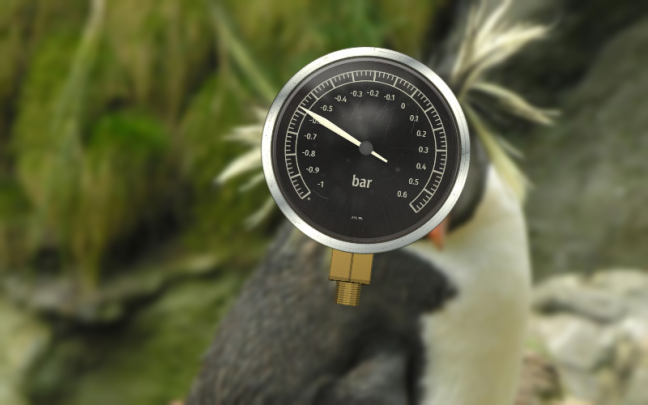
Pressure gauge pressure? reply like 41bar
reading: -0.58bar
